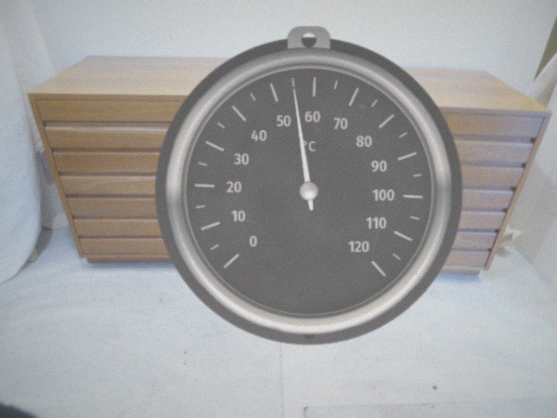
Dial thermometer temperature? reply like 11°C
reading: 55°C
